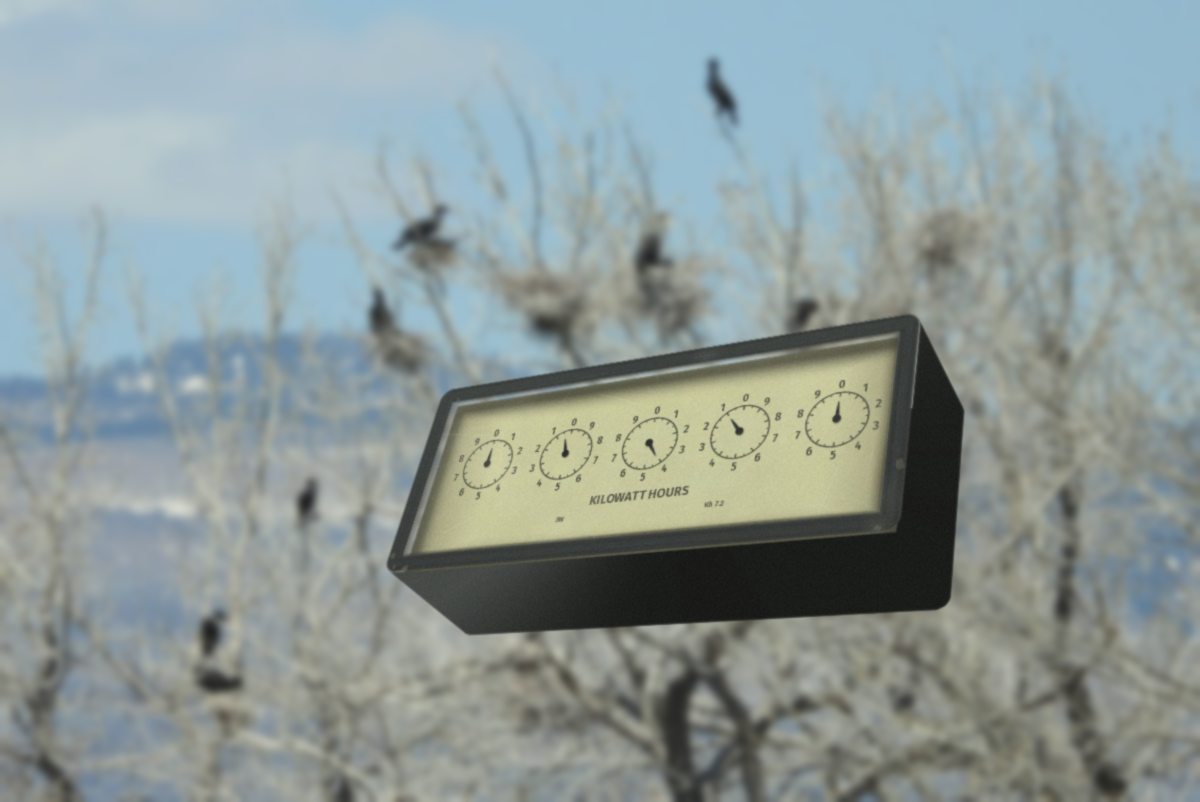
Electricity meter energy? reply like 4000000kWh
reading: 410kWh
